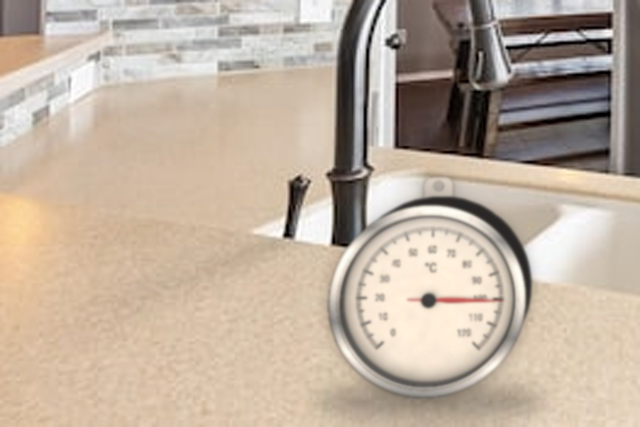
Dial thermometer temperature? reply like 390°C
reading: 100°C
